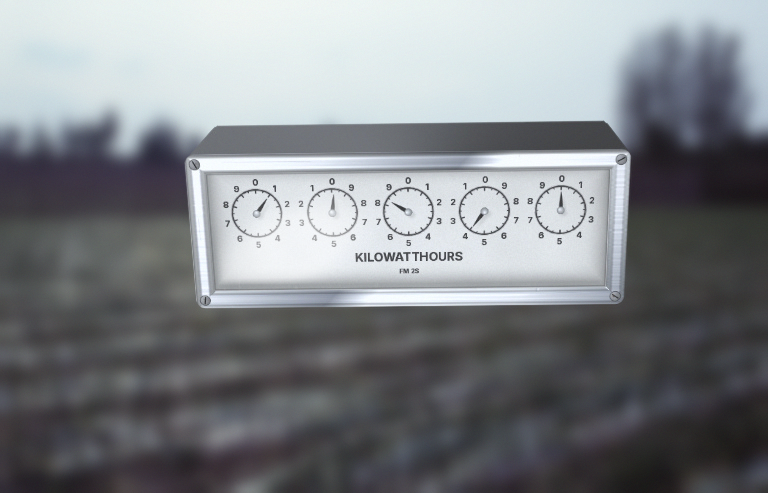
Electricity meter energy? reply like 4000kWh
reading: 9840kWh
